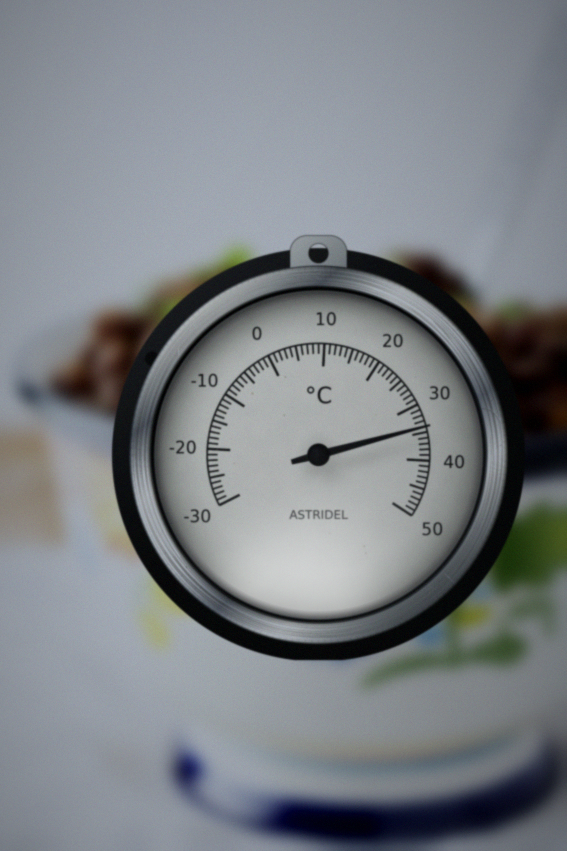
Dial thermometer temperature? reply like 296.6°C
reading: 34°C
